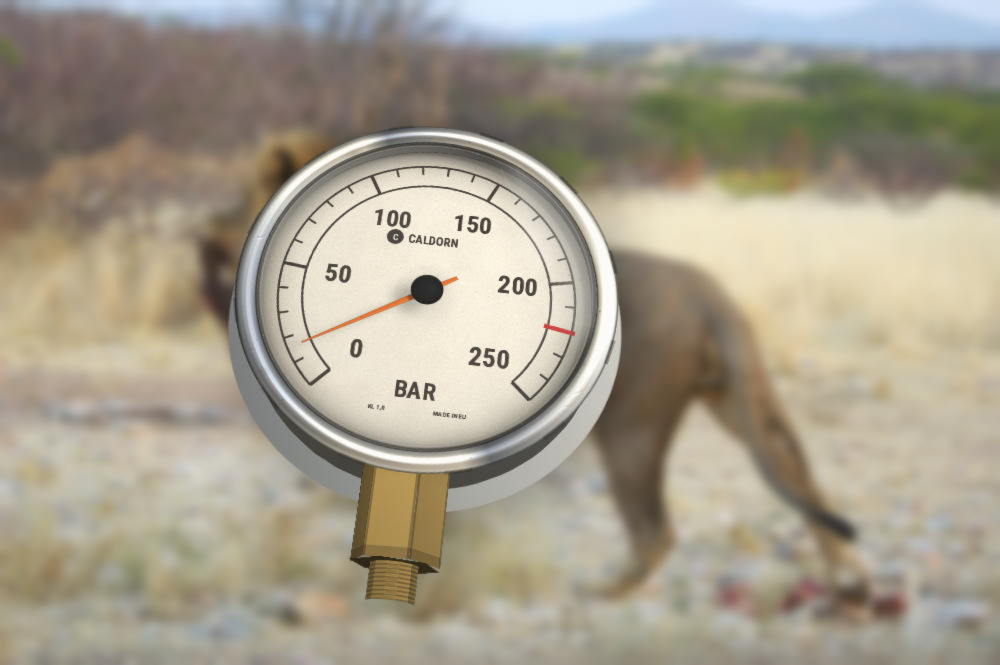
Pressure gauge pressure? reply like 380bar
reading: 15bar
